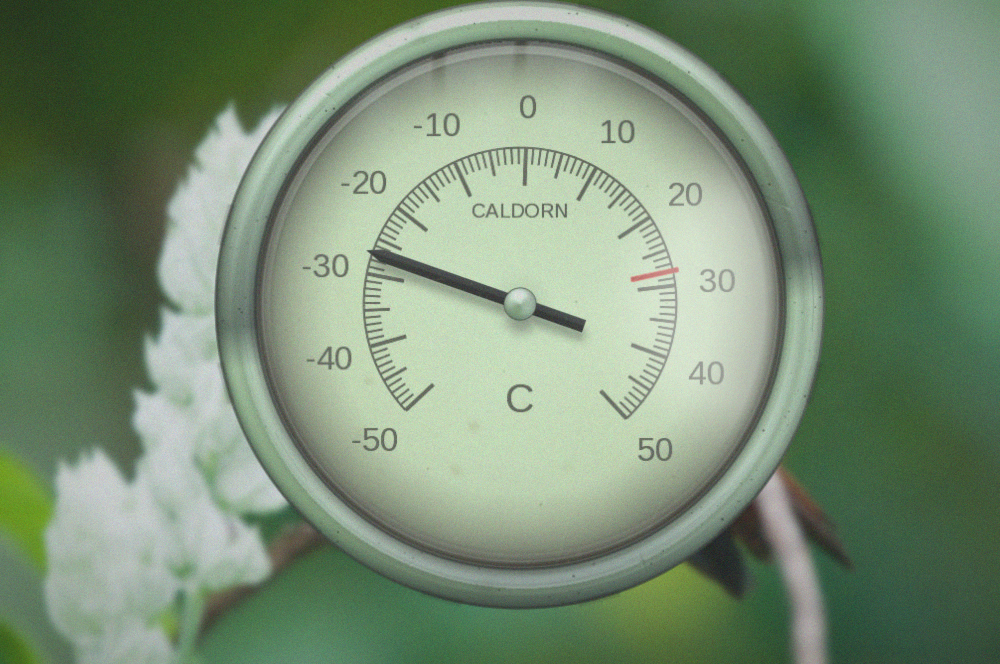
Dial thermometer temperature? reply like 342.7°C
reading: -27°C
